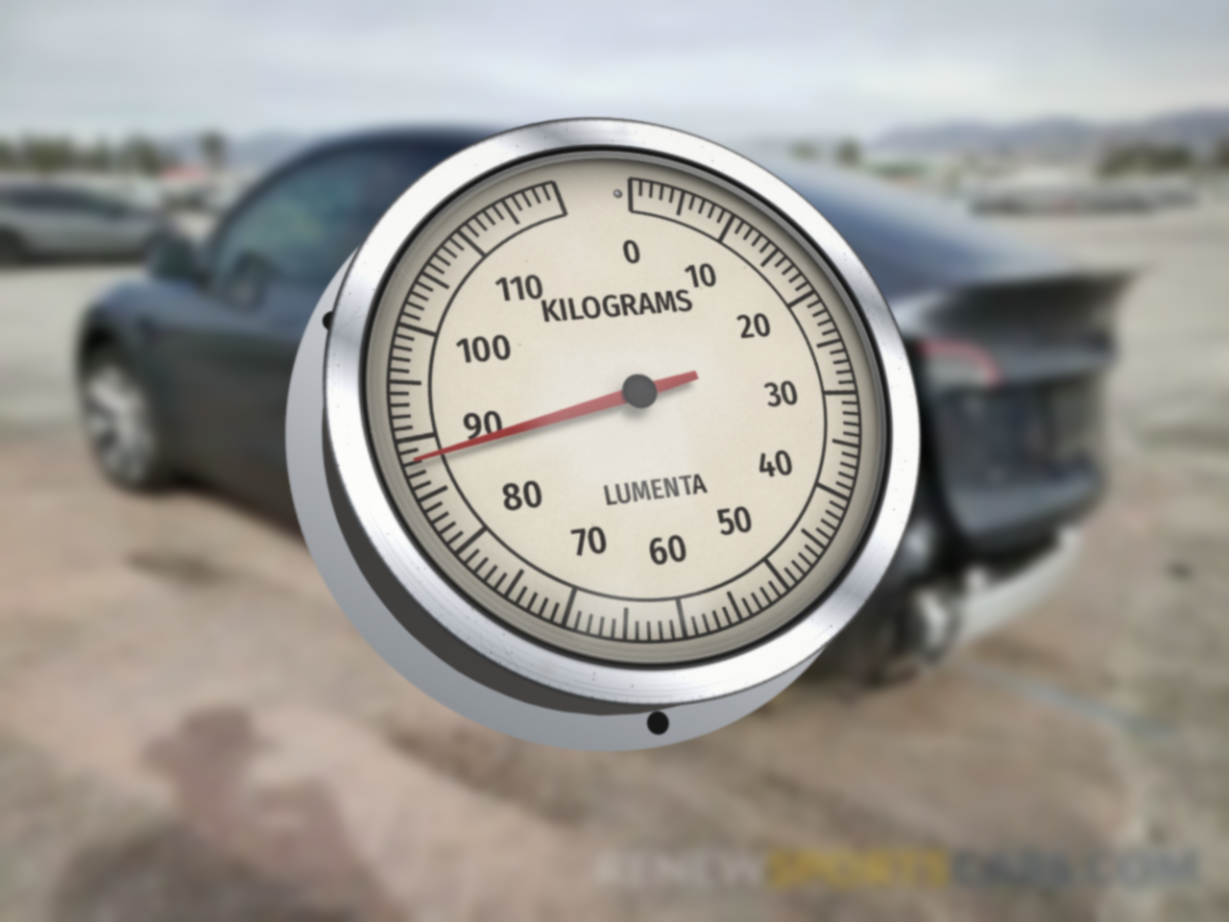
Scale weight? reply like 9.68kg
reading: 88kg
